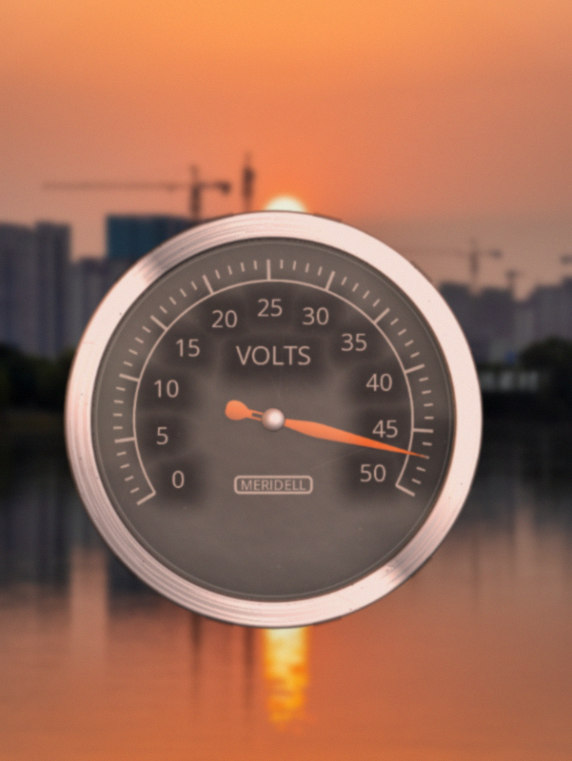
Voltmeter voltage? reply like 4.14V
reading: 47V
